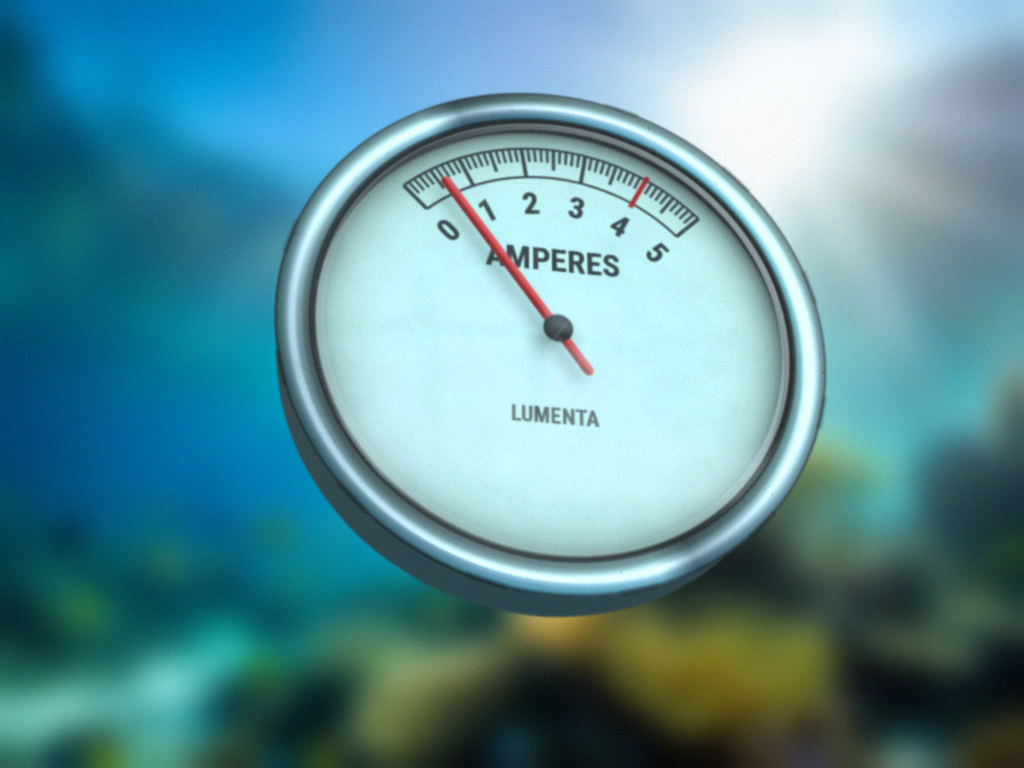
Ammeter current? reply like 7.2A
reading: 0.5A
